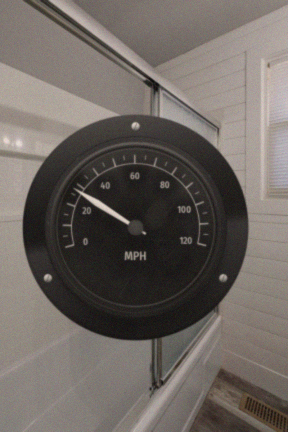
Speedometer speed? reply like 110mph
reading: 27.5mph
